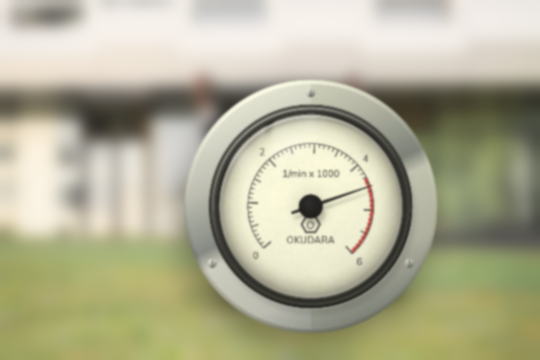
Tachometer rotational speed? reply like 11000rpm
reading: 4500rpm
